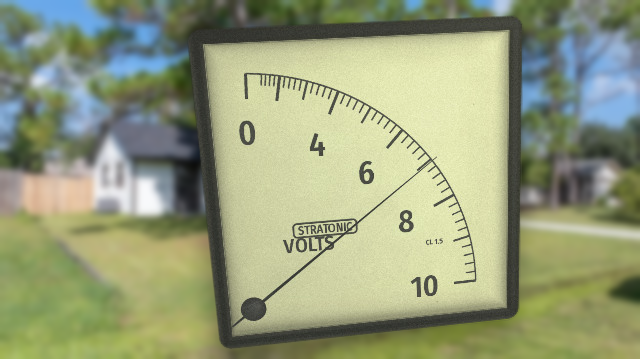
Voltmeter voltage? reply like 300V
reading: 7V
